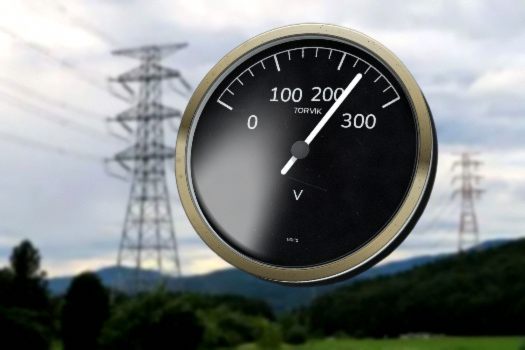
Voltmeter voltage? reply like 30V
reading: 240V
